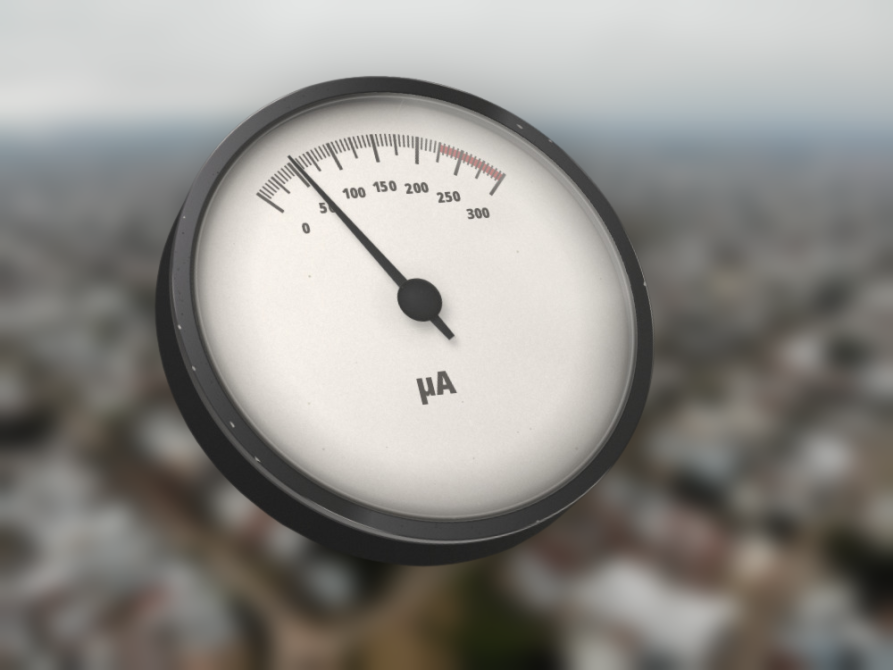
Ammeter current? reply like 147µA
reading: 50µA
